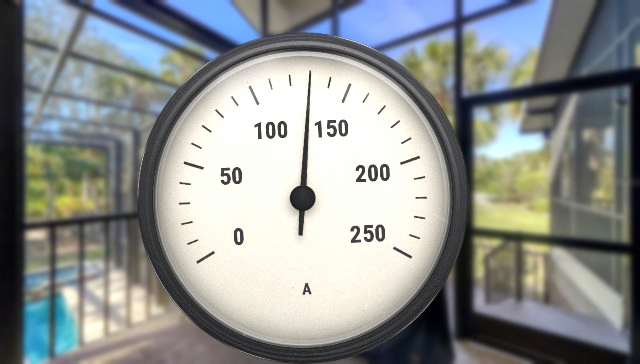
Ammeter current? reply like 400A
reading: 130A
